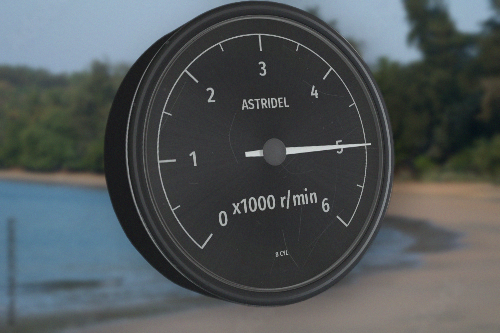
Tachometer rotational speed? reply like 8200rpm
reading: 5000rpm
